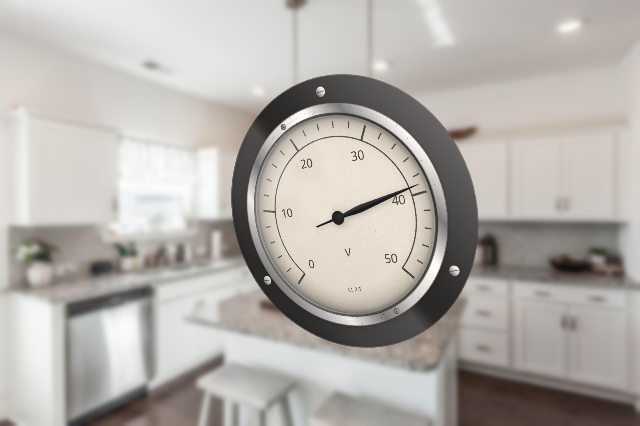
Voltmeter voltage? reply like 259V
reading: 39V
